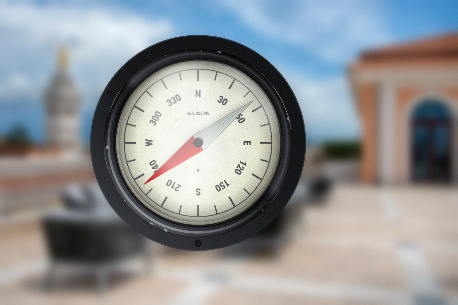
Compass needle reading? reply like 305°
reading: 232.5°
